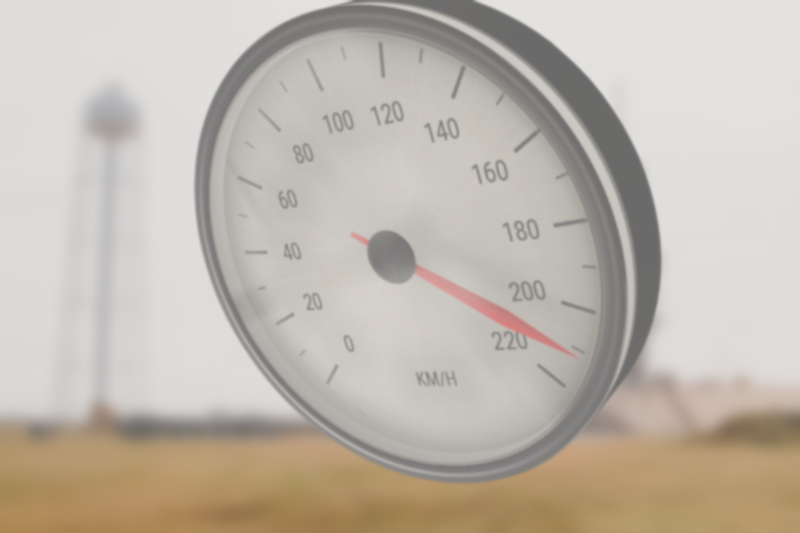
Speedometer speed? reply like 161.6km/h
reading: 210km/h
